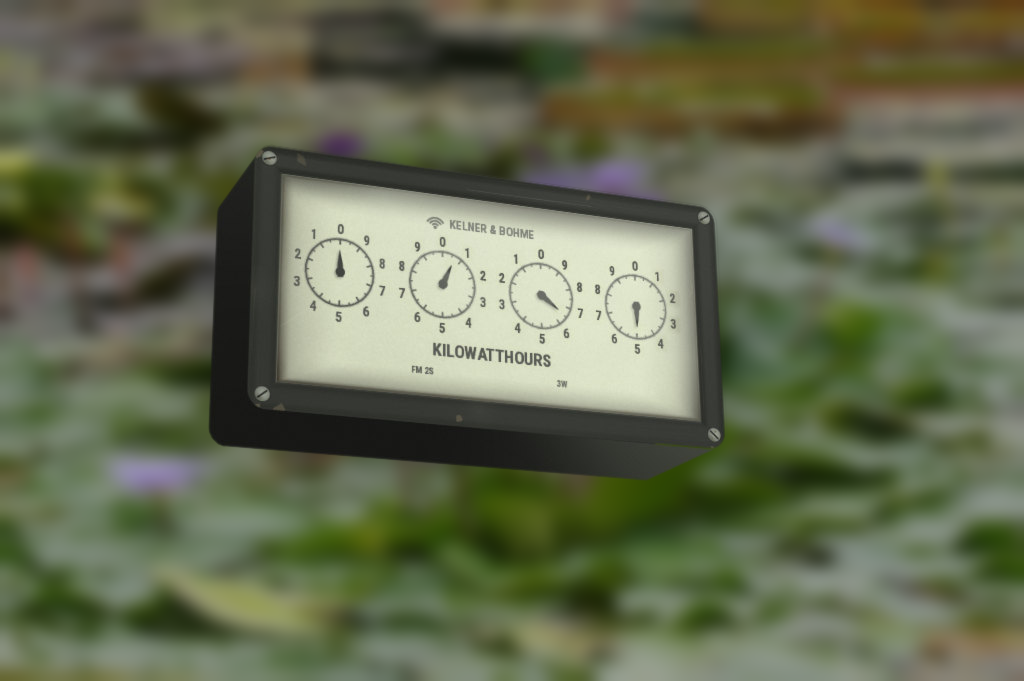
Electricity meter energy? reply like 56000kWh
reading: 65kWh
